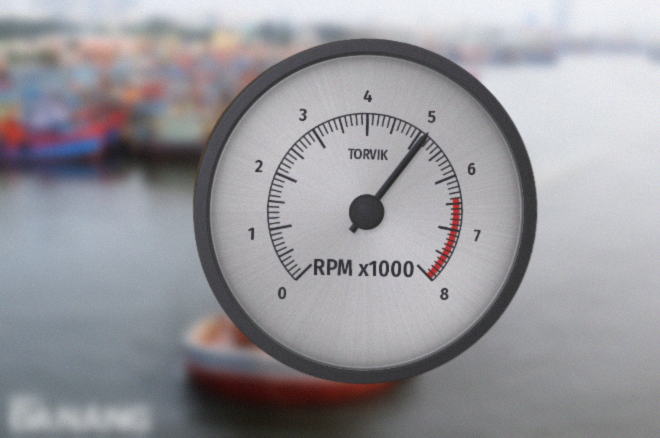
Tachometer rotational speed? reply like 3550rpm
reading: 5100rpm
